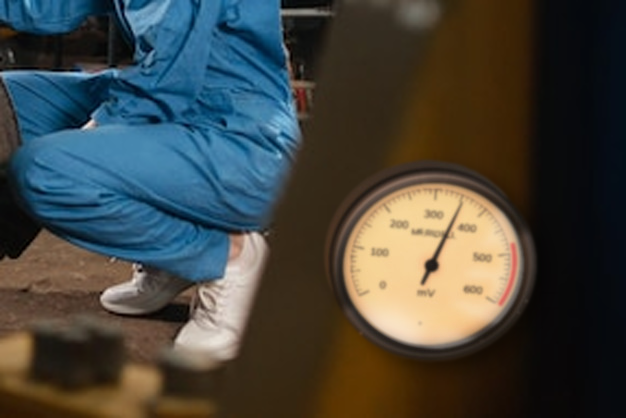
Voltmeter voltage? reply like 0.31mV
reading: 350mV
